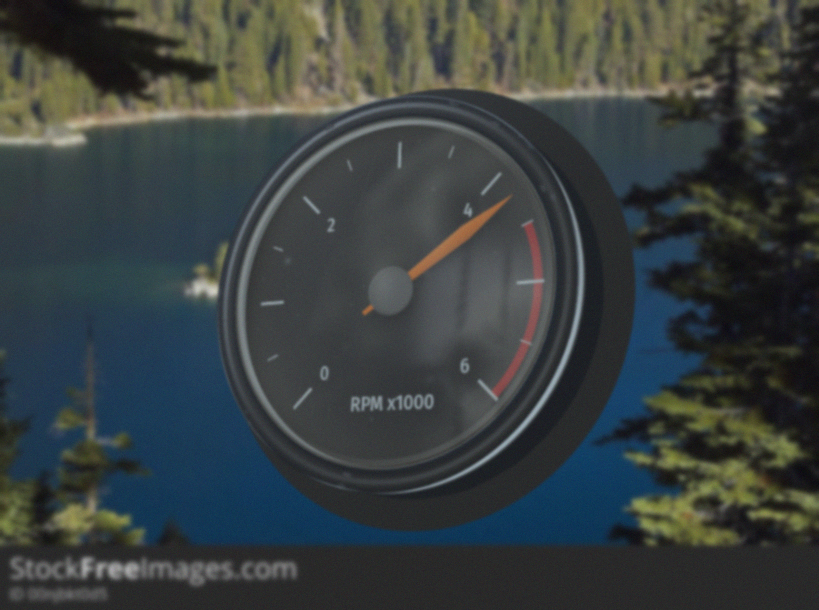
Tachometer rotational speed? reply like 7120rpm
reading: 4250rpm
